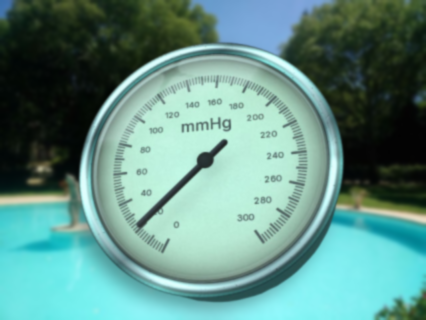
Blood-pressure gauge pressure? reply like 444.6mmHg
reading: 20mmHg
